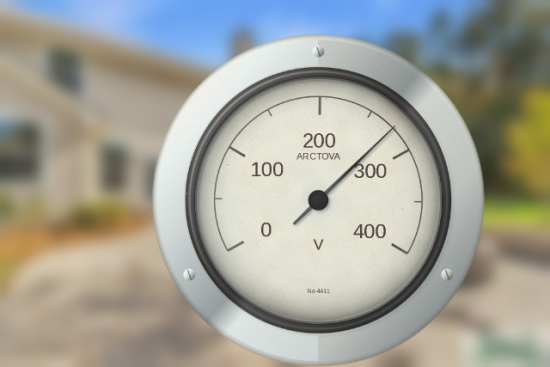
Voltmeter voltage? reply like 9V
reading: 275V
